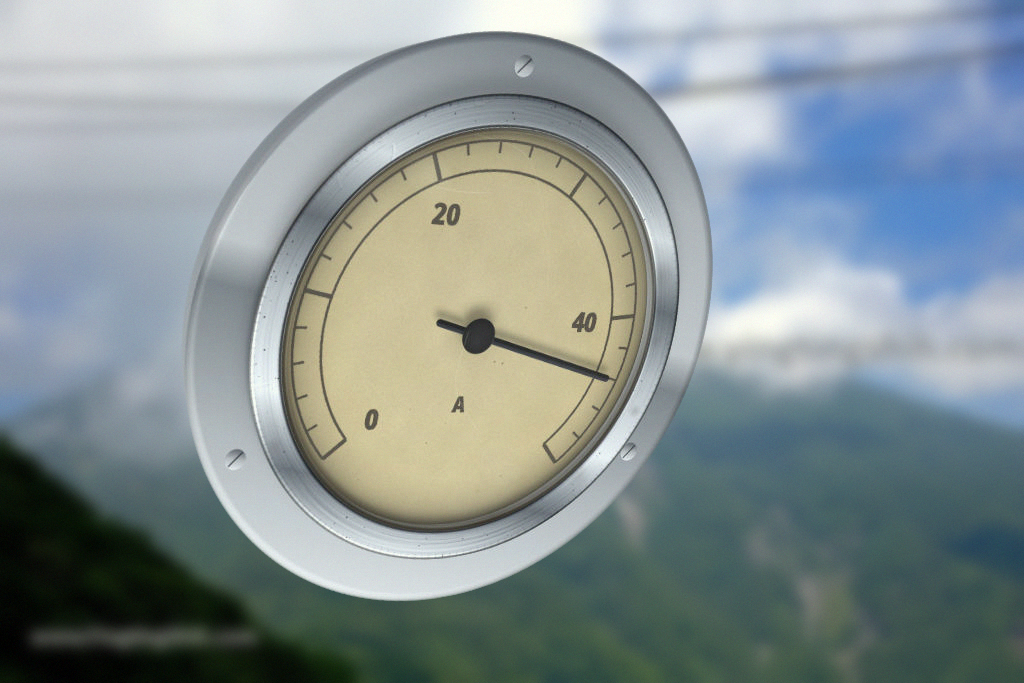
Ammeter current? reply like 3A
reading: 44A
